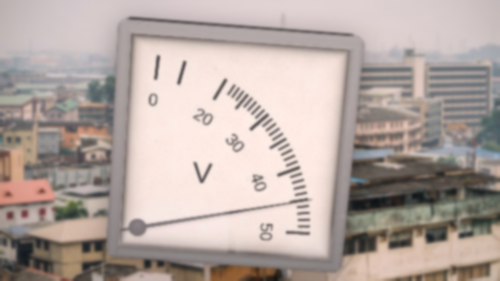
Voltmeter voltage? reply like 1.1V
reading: 45V
